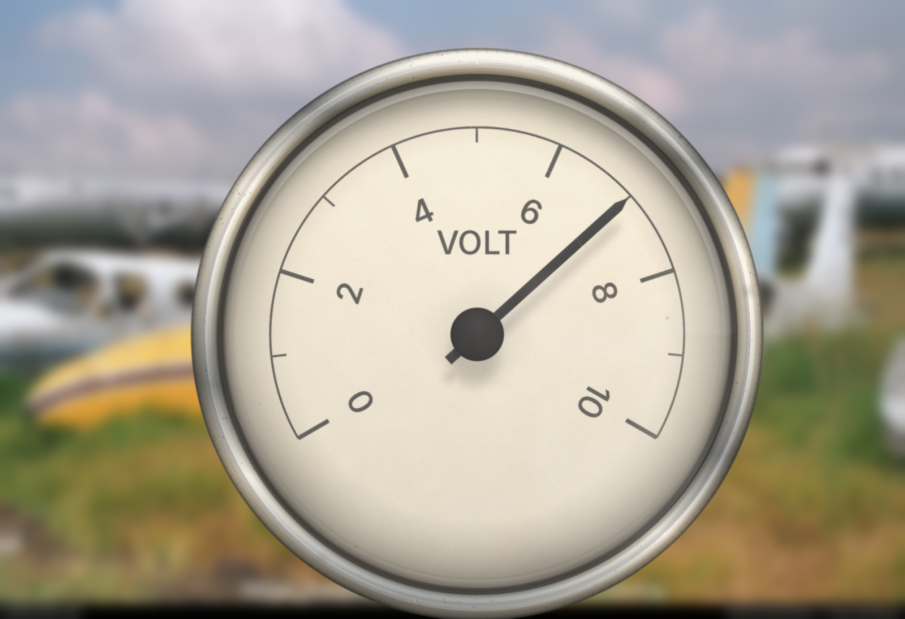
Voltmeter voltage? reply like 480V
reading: 7V
